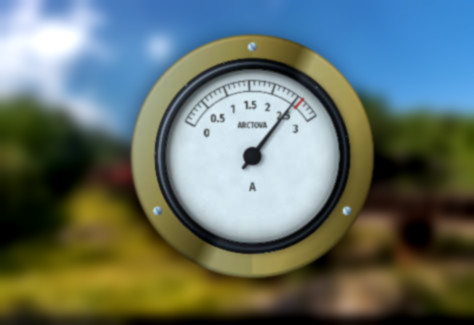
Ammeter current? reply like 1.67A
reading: 2.5A
